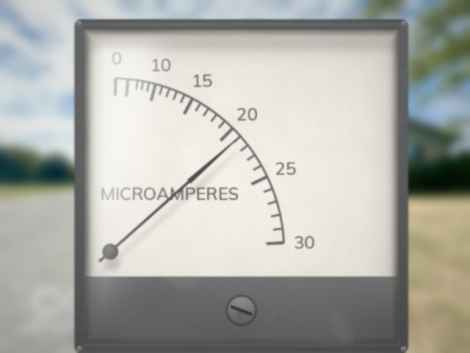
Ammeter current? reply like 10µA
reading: 21µA
